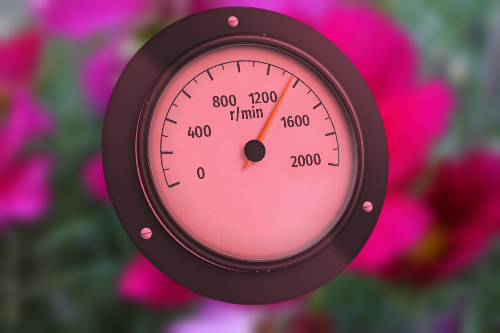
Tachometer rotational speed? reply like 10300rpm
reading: 1350rpm
